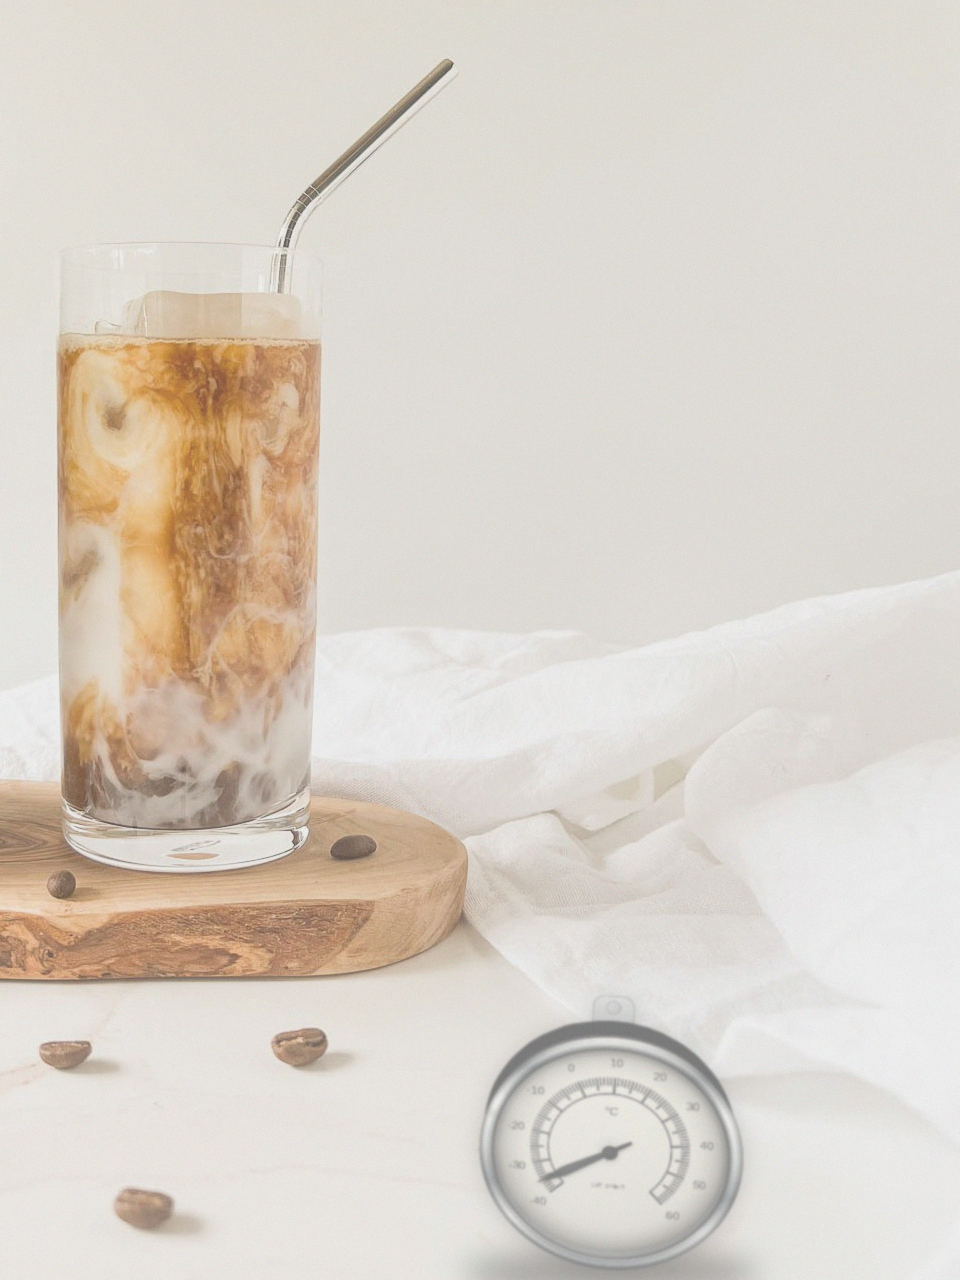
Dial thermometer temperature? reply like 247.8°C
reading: -35°C
